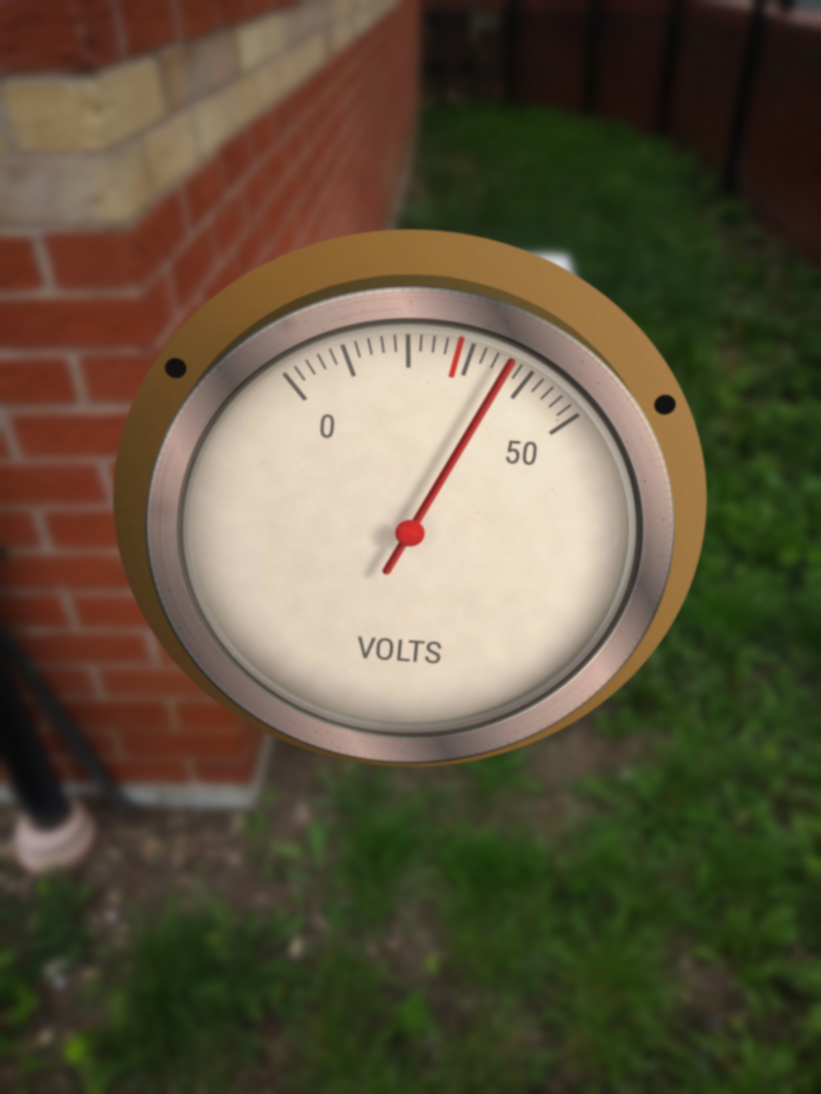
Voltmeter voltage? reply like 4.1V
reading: 36V
